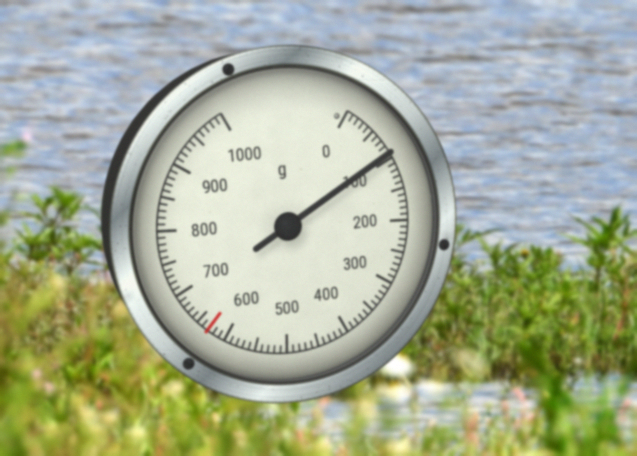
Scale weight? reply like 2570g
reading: 90g
